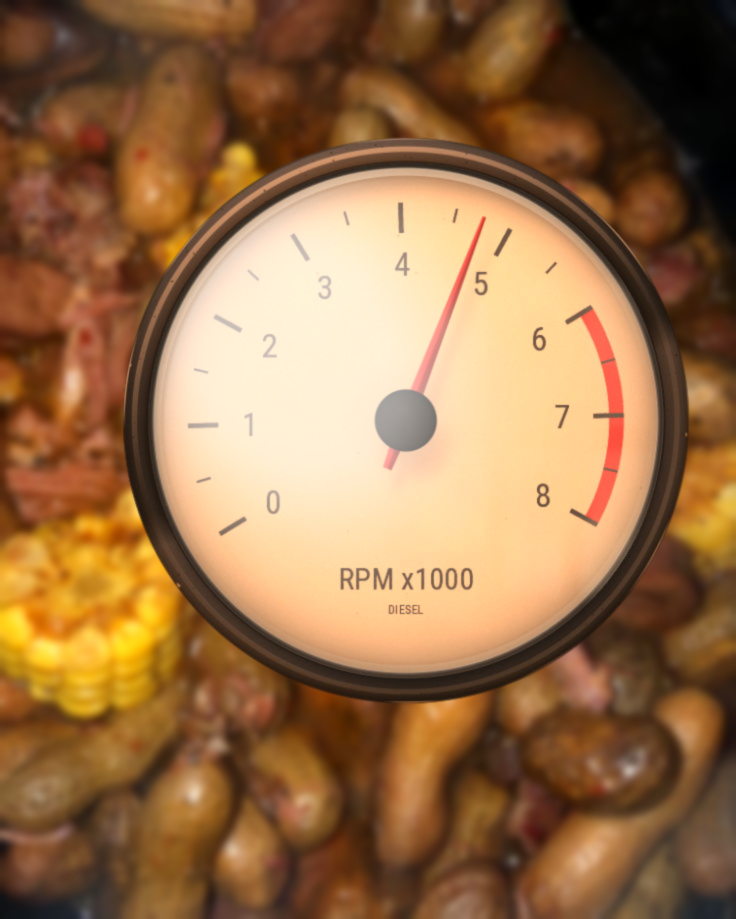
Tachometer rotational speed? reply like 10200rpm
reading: 4750rpm
